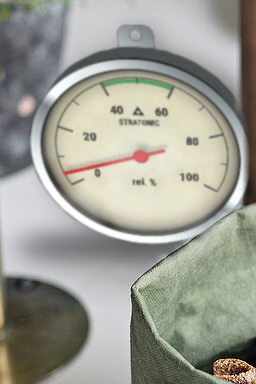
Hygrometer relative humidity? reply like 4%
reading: 5%
